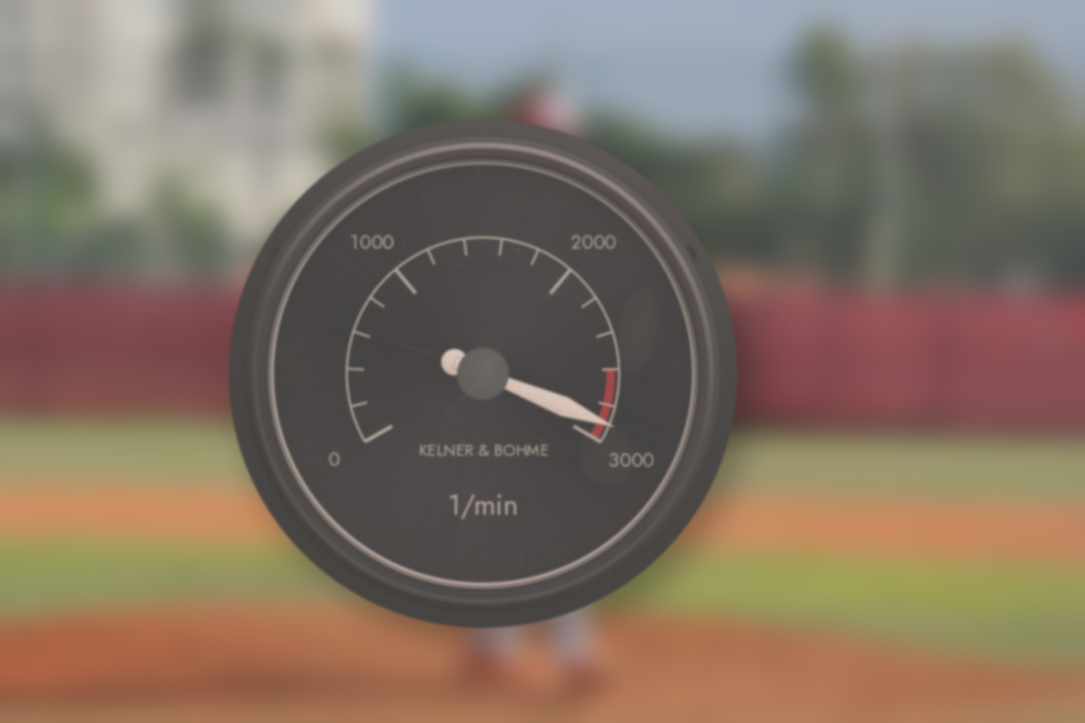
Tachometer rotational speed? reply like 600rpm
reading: 2900rpm
